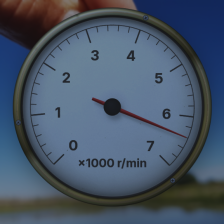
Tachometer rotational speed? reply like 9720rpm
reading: 6400rpm
